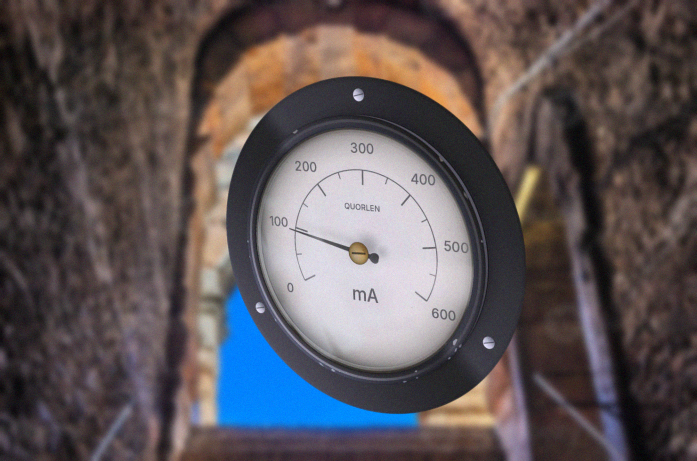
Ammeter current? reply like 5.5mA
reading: 100mA
